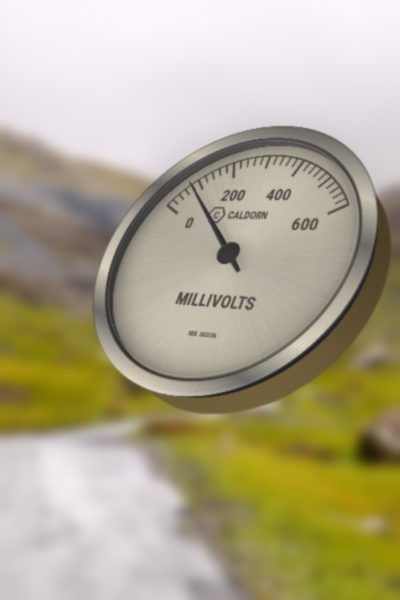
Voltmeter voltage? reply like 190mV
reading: 80mV
